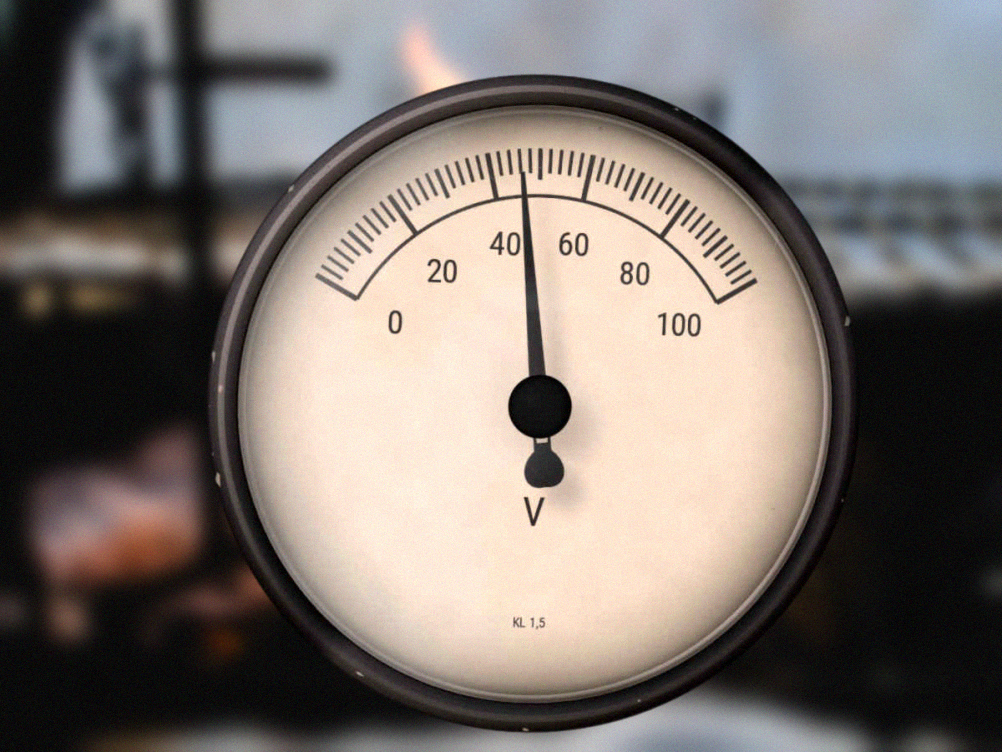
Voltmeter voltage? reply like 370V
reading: 46V
